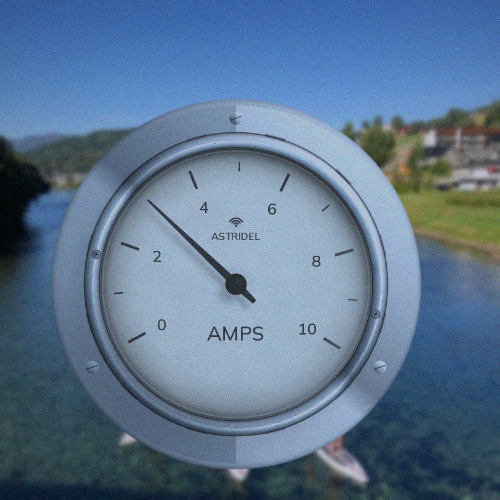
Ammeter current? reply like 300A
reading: 3A
